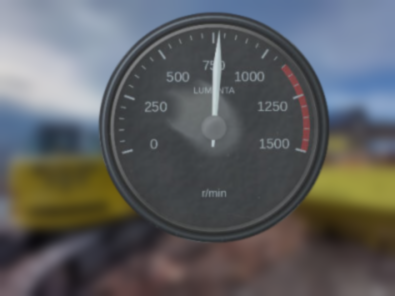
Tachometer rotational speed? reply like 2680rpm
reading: 775rpm
